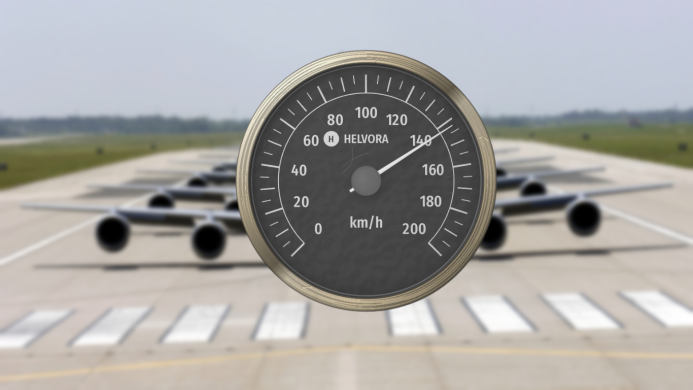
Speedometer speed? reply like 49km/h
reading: 142.5km/h
